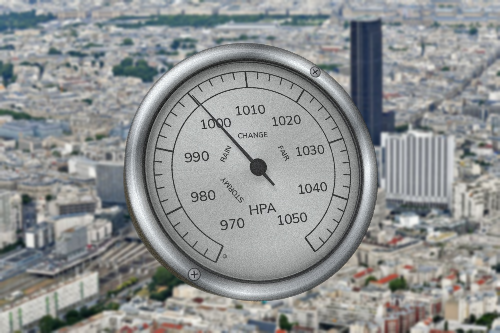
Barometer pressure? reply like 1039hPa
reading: 1000hPa
